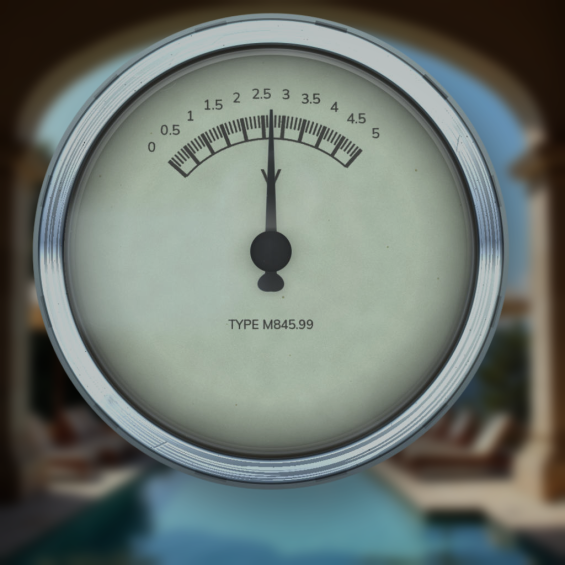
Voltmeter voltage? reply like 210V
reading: 2.7V
